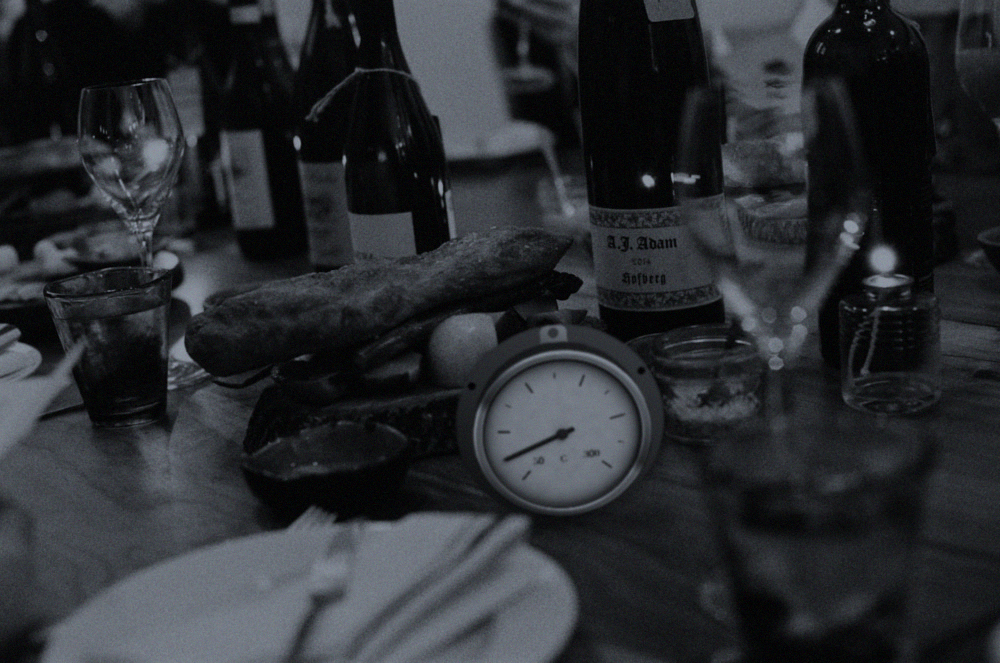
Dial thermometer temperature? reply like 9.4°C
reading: 75°C
